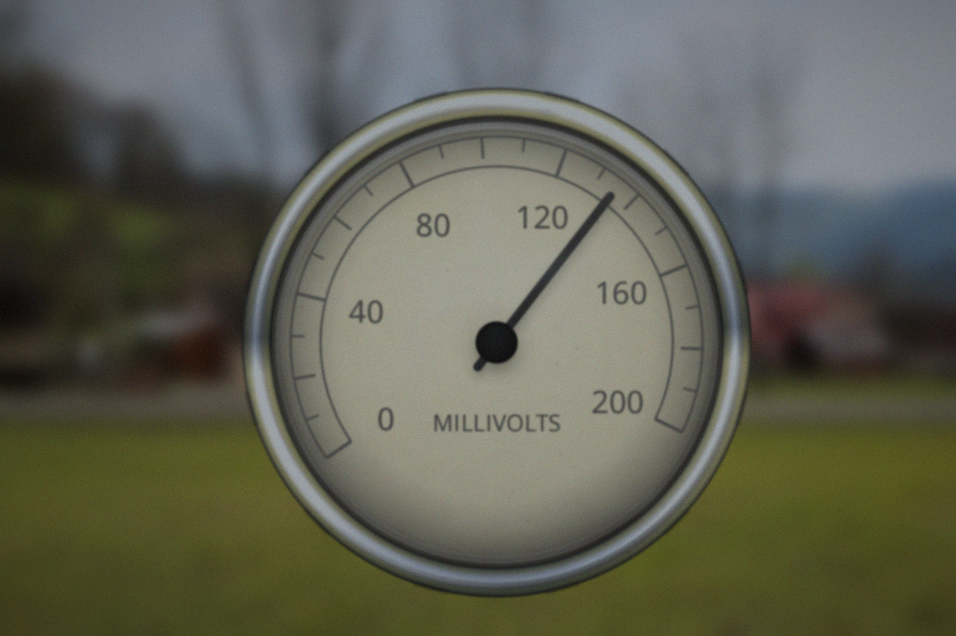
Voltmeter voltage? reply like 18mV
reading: 135mV
